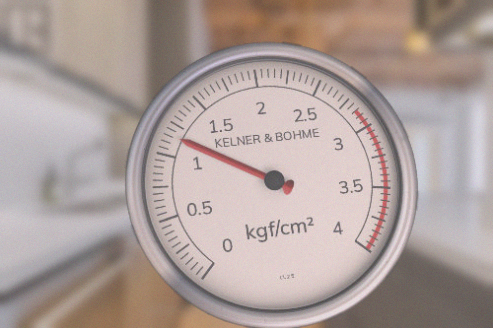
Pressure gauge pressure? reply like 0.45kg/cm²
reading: 1.15kg/cm²
